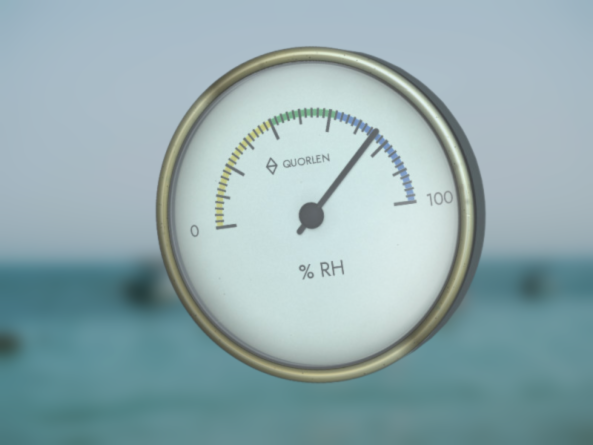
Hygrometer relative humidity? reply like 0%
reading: 76%
